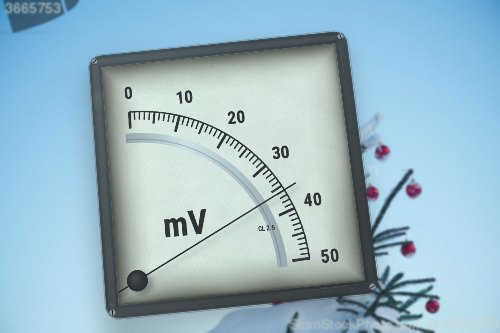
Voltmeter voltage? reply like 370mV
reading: 36mV
